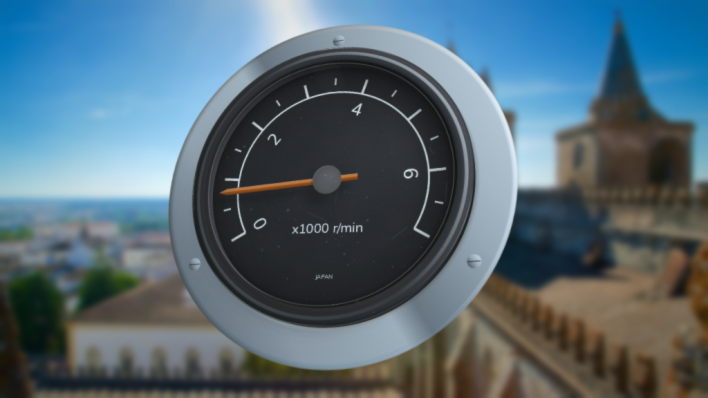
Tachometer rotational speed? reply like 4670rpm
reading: 750rpm
